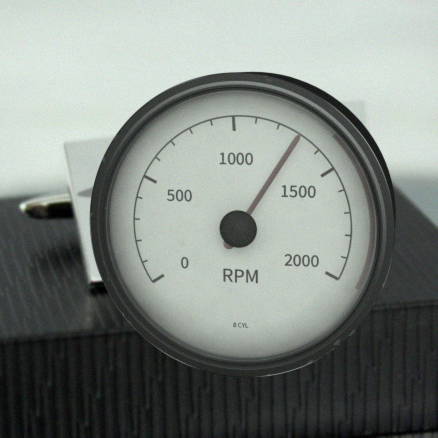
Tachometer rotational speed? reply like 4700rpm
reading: 1300rpm
